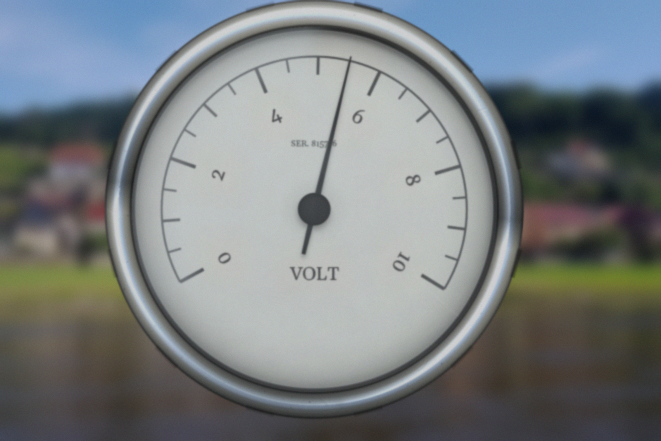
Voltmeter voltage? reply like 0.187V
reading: 5.5V
